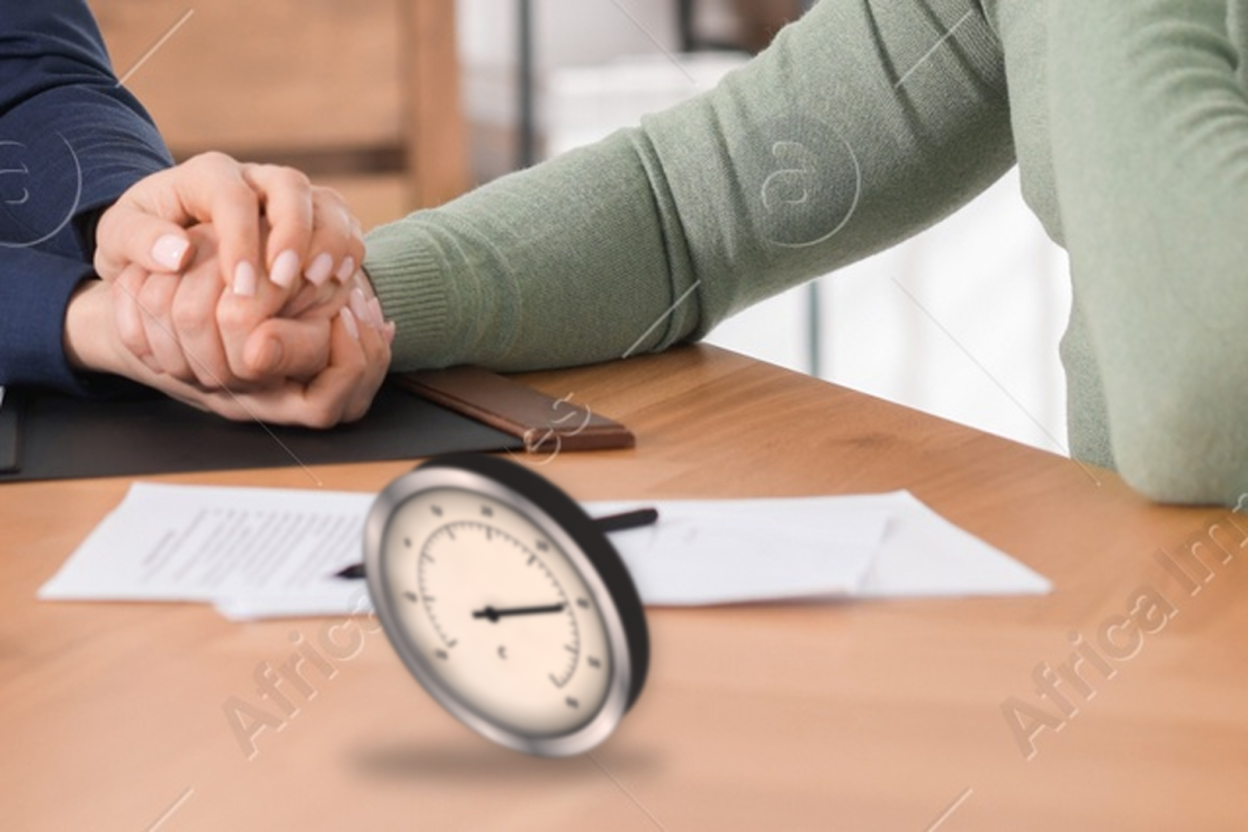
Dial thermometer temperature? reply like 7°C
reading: 40°C
